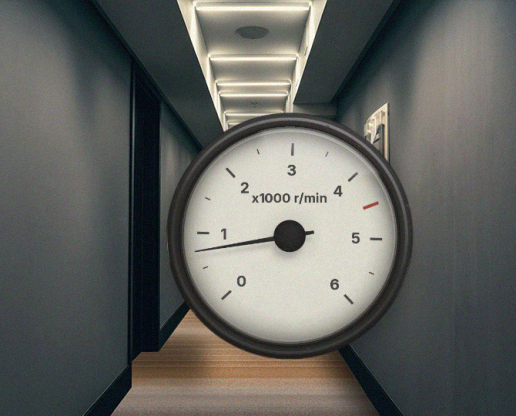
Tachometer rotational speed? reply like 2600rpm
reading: 750rpm
